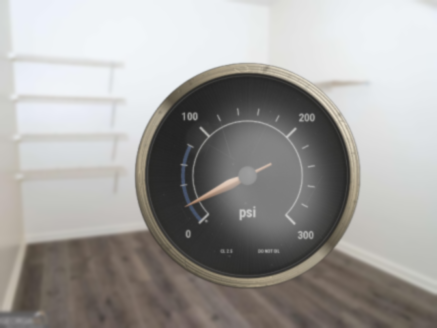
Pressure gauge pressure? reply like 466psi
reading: 20psi
